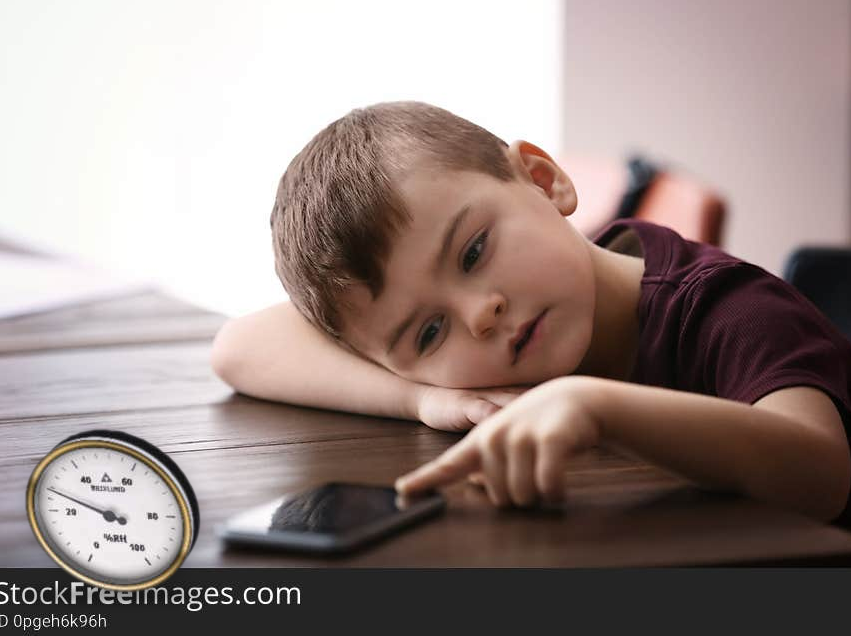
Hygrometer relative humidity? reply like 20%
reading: 28%
